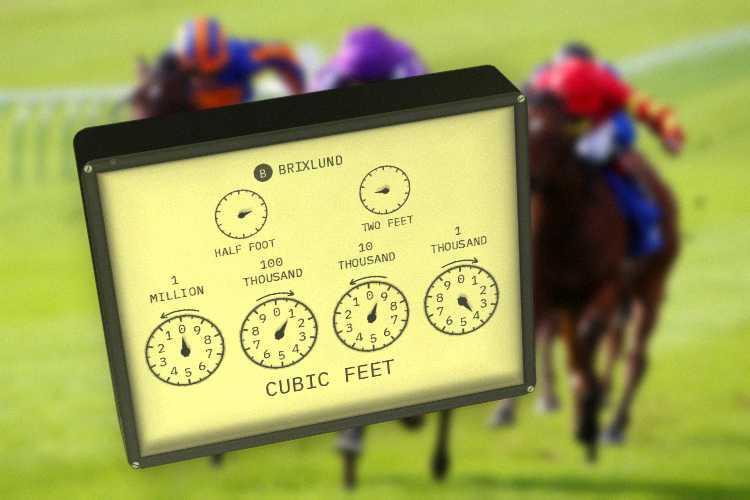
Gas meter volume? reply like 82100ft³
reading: 9400ft³
